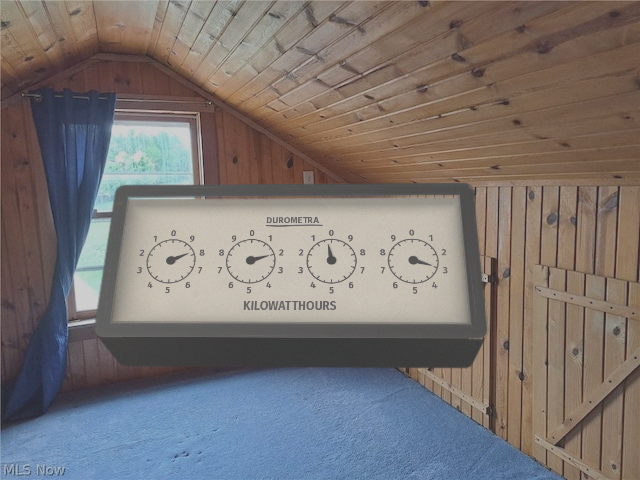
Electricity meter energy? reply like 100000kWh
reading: 8203kWh
